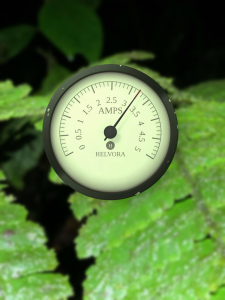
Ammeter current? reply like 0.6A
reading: 3.2A
